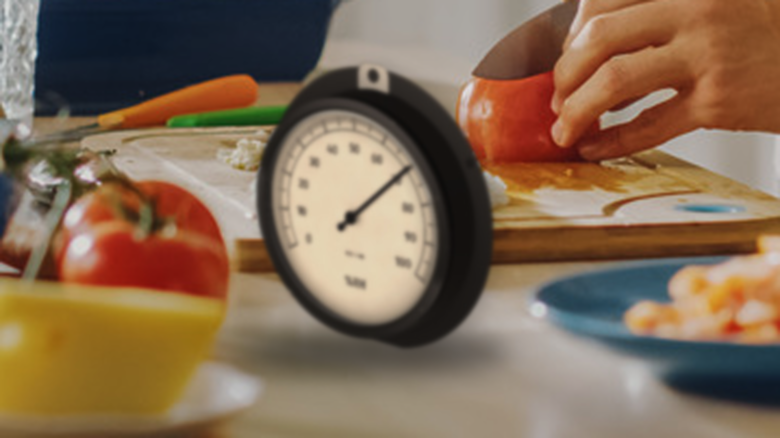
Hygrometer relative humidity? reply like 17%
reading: 70%
